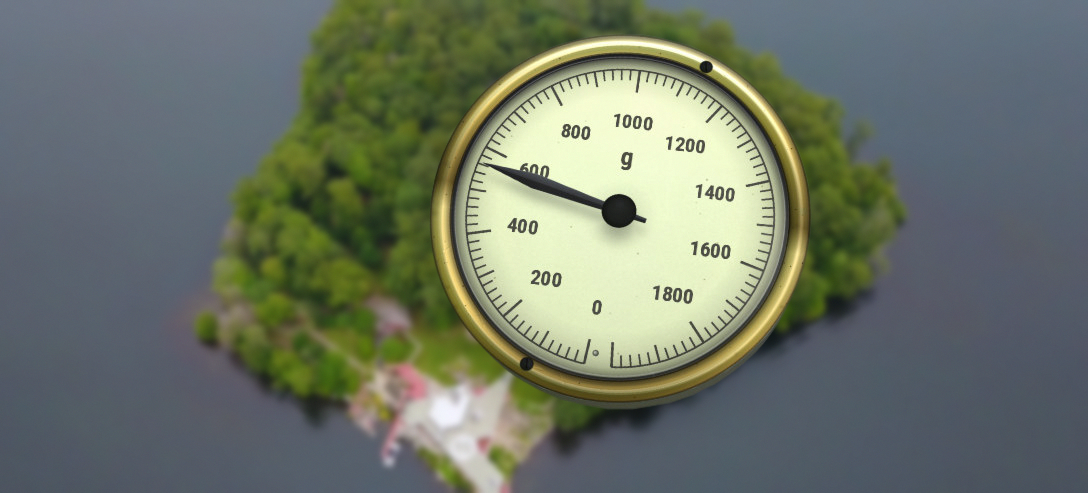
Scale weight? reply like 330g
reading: 560g
